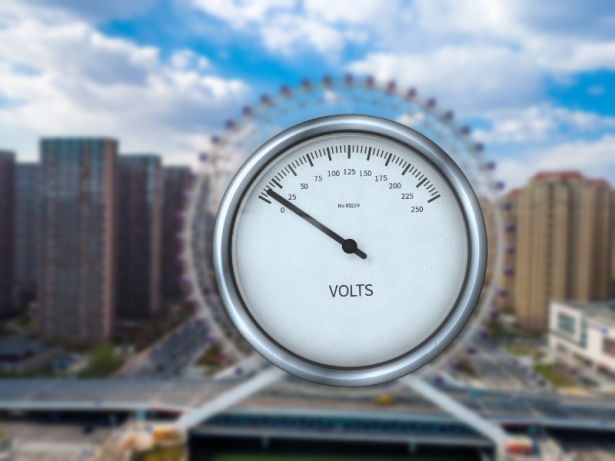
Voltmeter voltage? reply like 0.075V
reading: 10V
